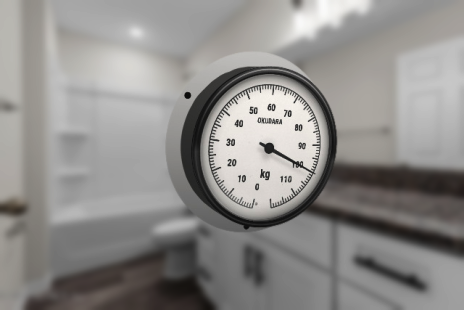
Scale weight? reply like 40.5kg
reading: 100kg
